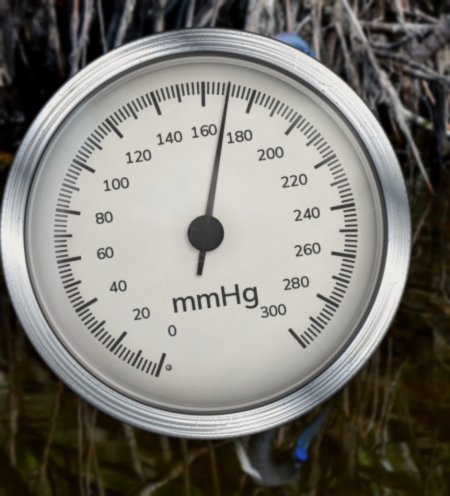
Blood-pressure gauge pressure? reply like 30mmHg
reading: 170mmHg
